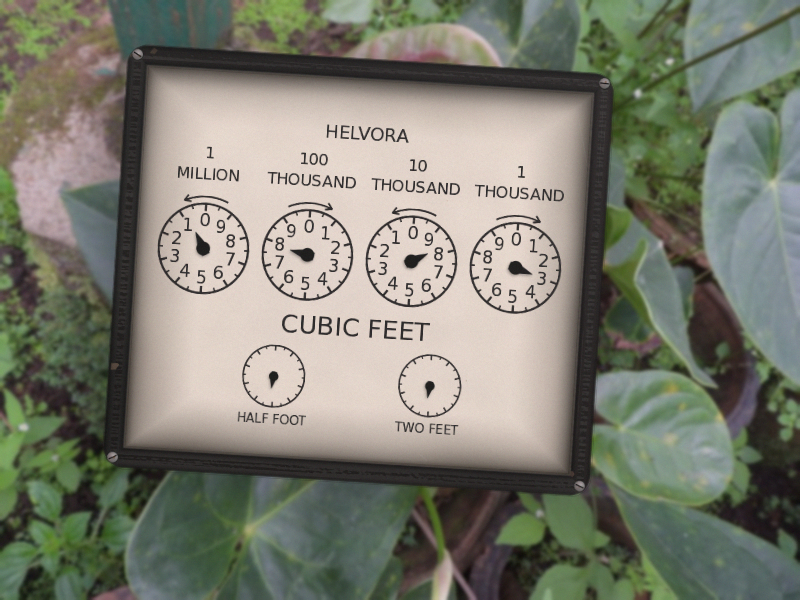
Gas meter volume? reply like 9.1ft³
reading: 78300ft³
